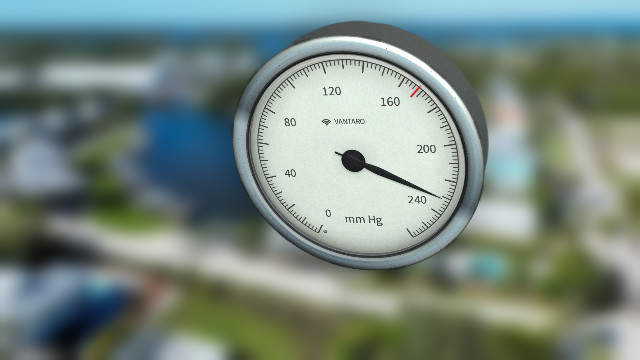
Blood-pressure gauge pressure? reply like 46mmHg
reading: 230mmHg
